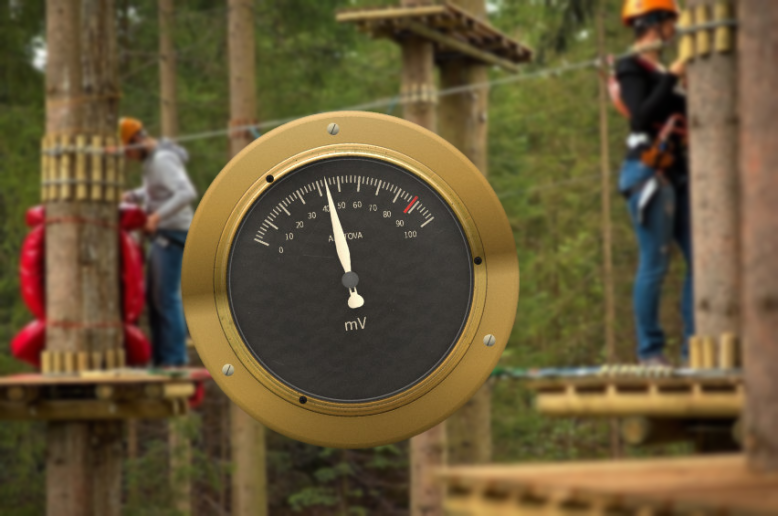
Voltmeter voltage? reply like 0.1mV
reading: 44mV
